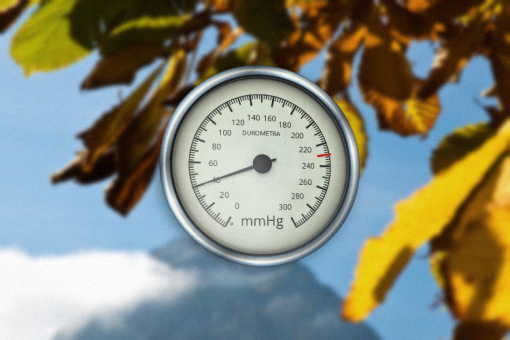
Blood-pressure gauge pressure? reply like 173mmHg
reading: 40mmHg
